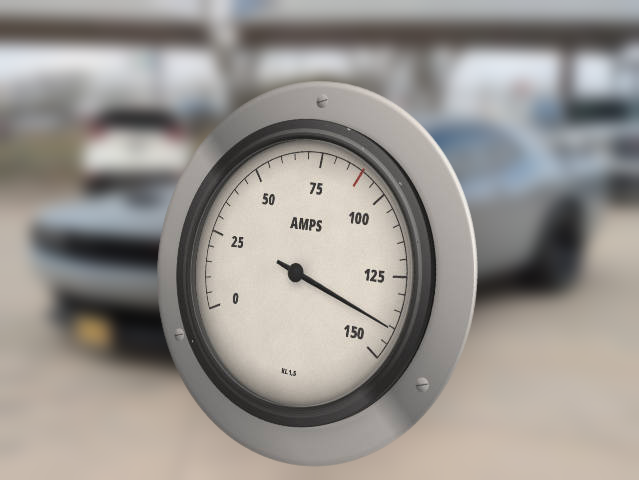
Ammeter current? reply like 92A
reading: 140A
